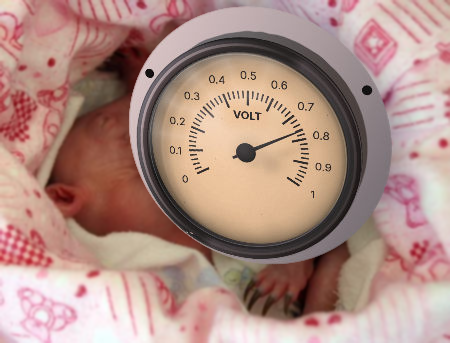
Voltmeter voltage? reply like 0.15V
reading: 0.76V
